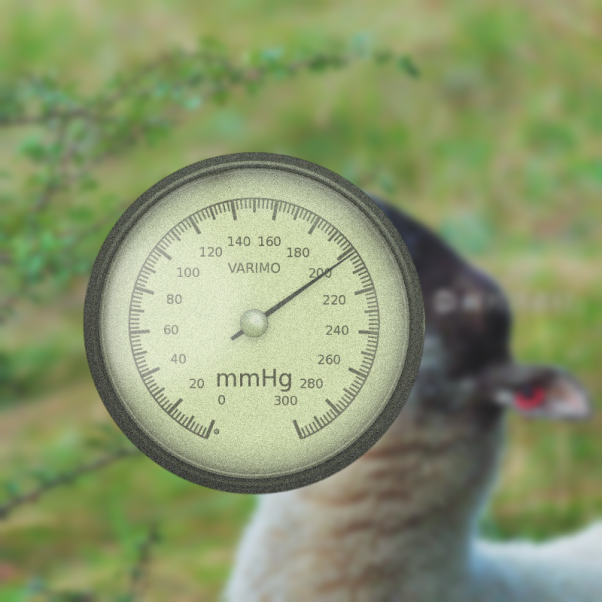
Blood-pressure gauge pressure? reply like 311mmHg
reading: 202mmHg
